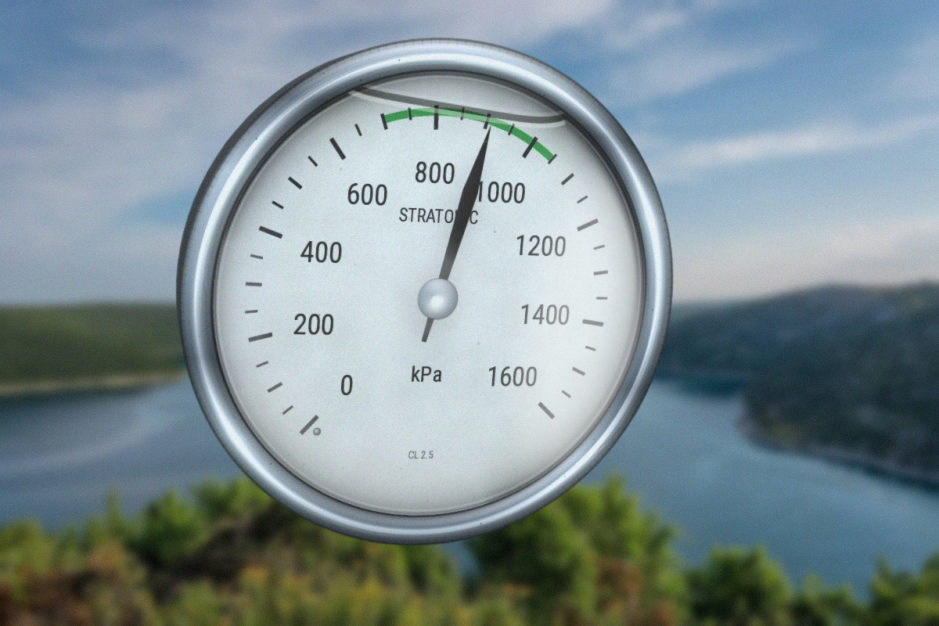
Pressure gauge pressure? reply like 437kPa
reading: 900kPa
